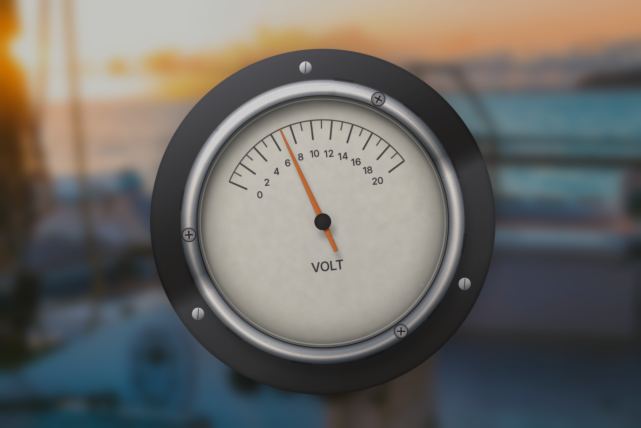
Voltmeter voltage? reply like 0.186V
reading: 7V
